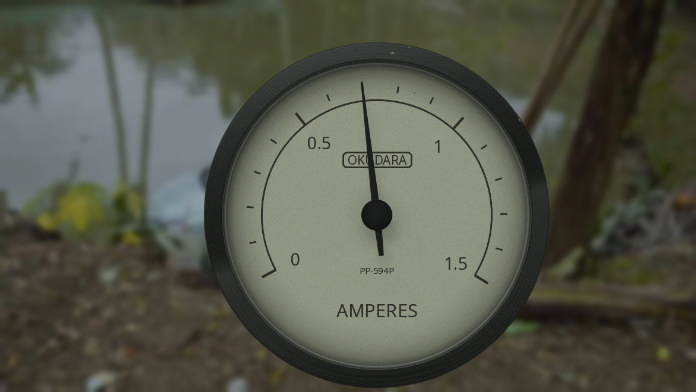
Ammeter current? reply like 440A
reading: 0.7A
